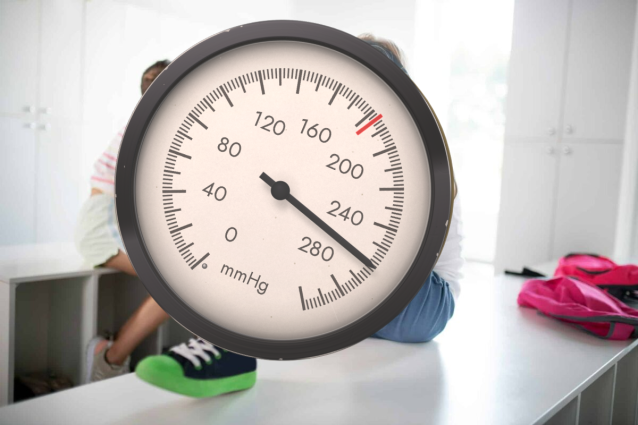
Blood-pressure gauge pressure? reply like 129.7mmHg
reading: 260mmHg
